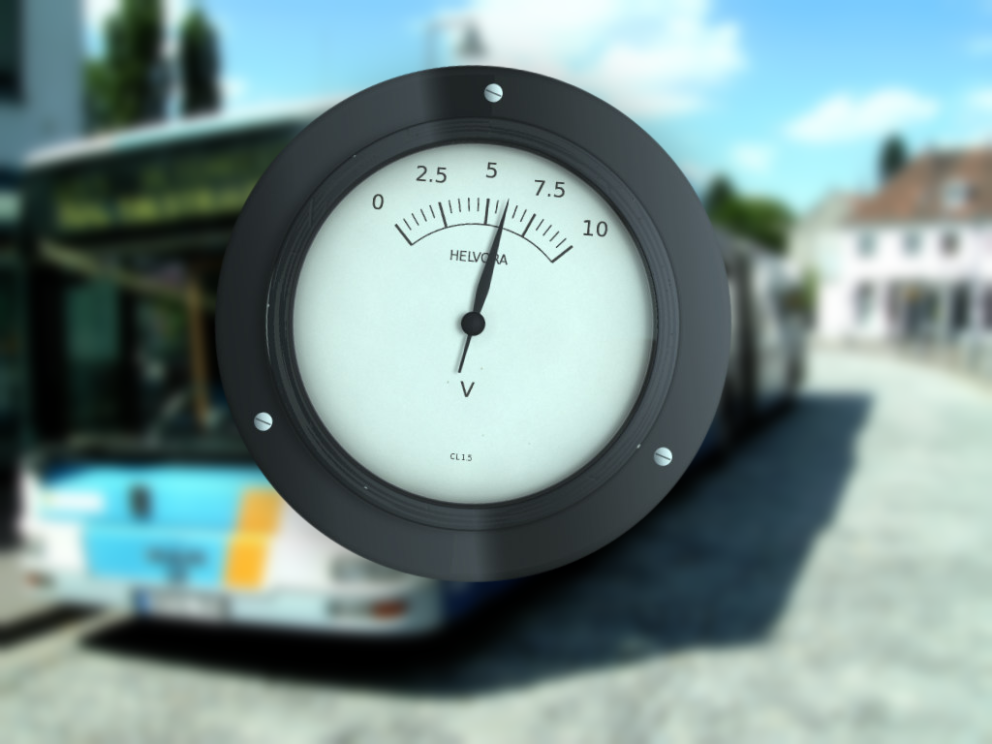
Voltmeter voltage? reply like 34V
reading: 6V
